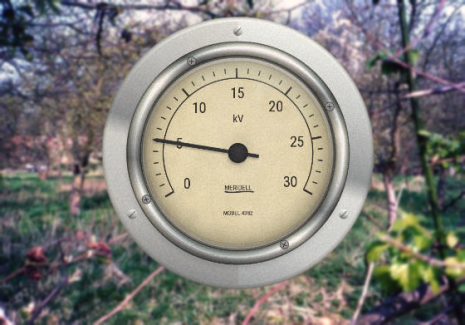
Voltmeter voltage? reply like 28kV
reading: 5kV
